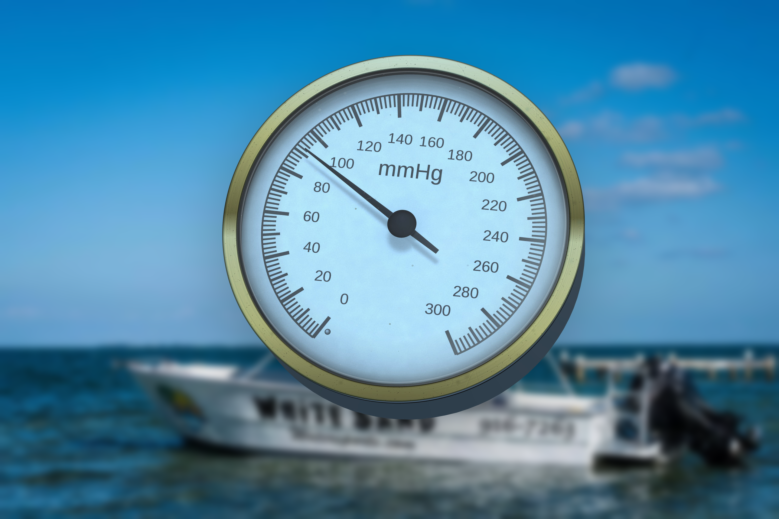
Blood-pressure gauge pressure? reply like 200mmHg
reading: 92mmHg
